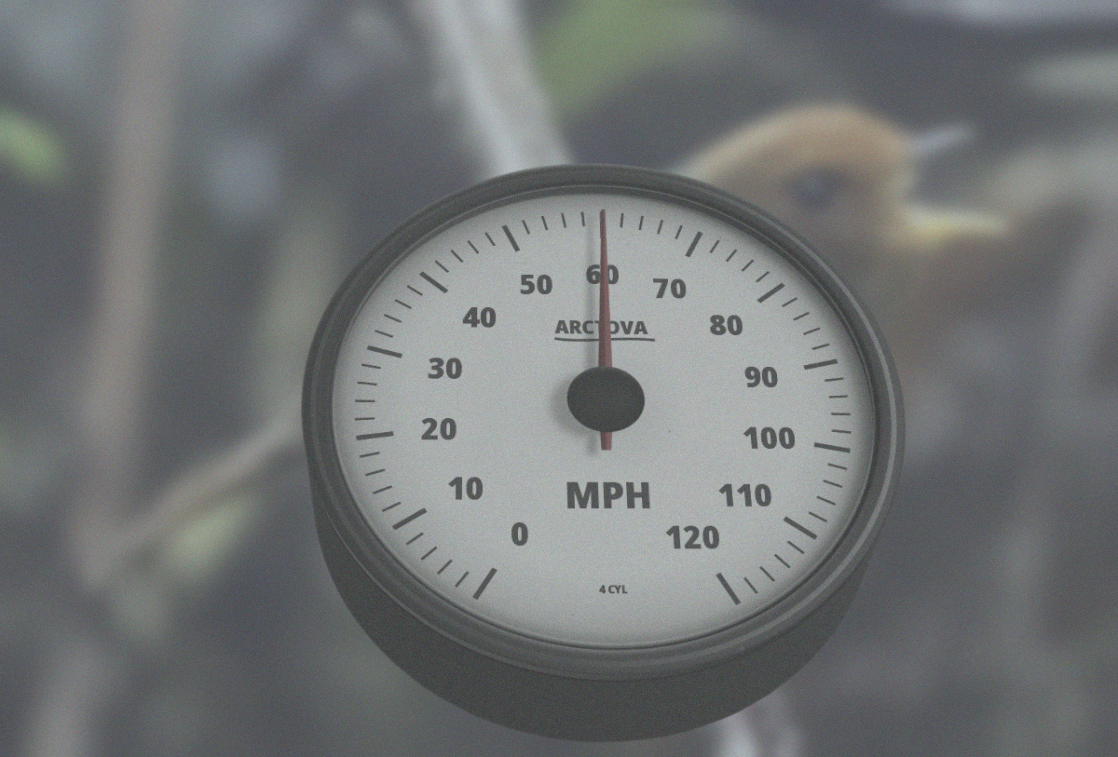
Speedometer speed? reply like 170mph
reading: 60mph
